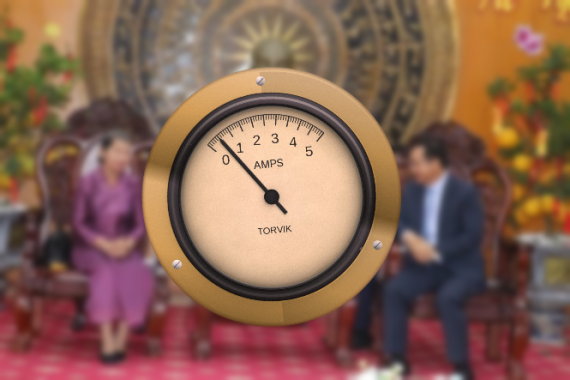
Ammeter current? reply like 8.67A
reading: 0.5A
